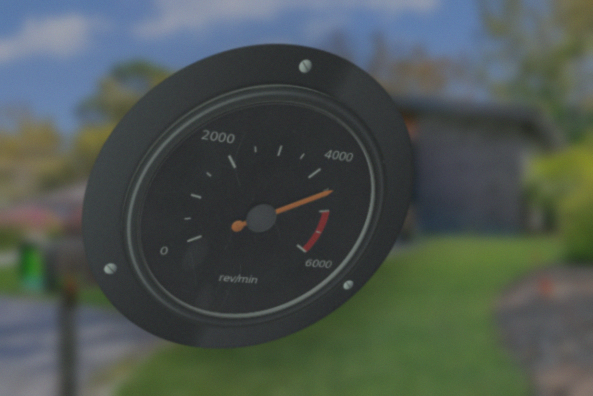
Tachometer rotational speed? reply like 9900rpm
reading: 4500rpm
